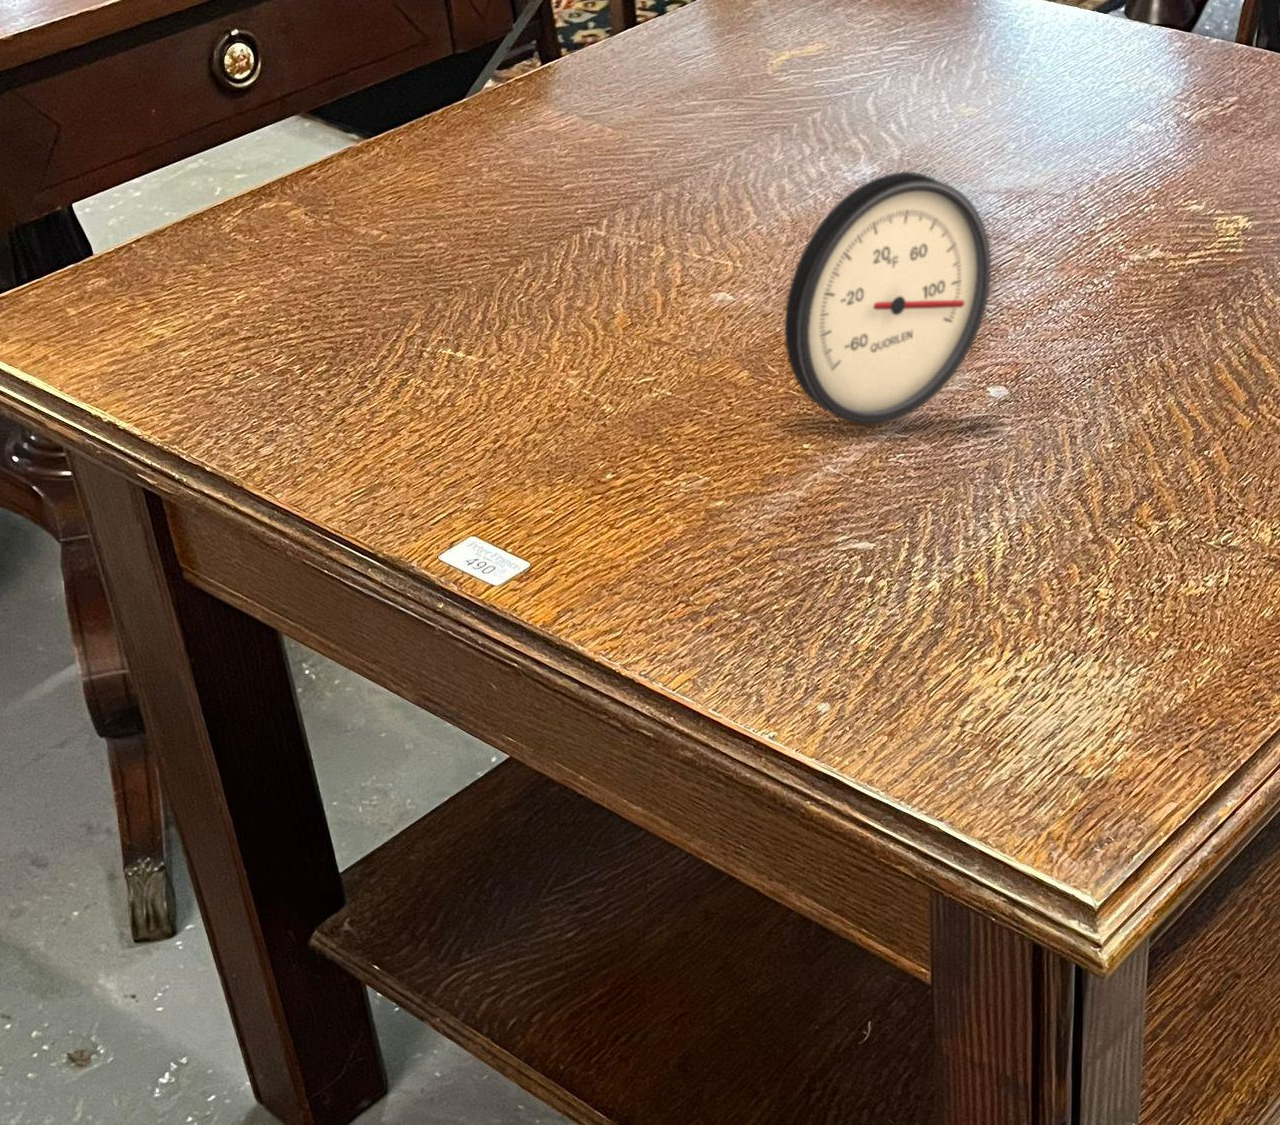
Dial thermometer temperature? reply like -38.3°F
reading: 110°F
